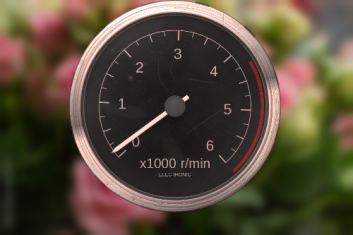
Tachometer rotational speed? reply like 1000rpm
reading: 125rpm
